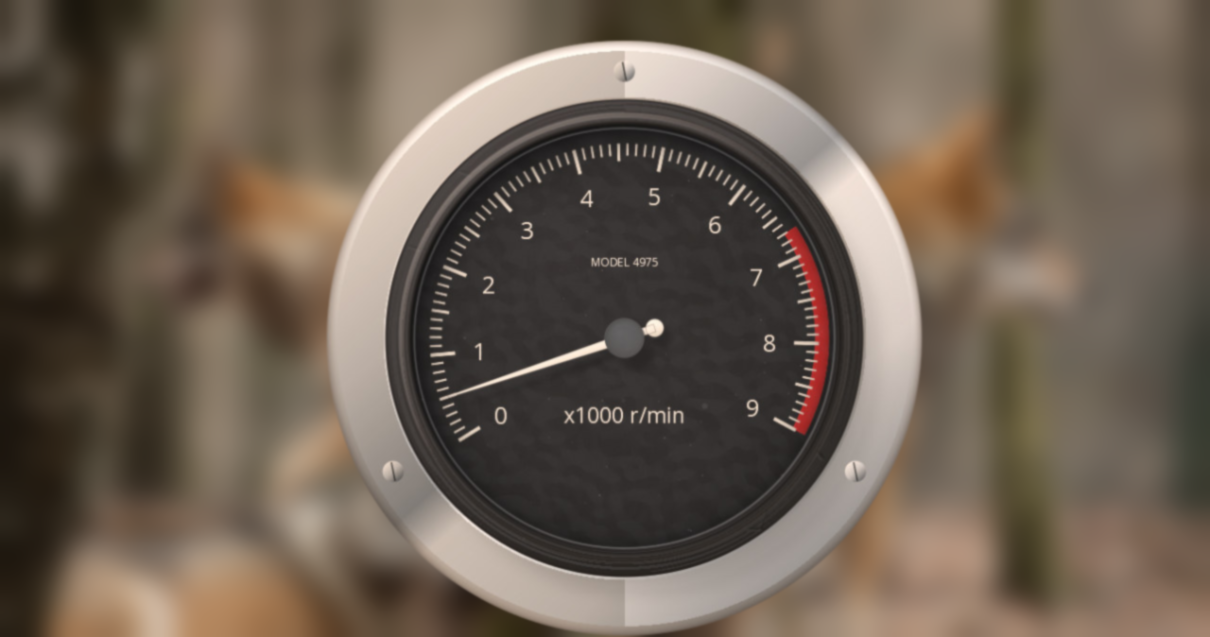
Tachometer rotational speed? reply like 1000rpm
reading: 500rpm
